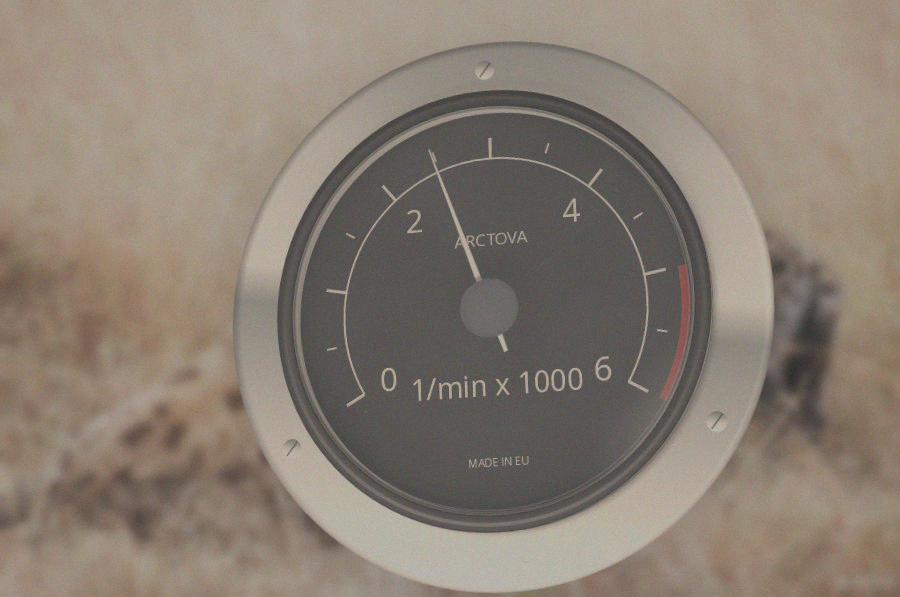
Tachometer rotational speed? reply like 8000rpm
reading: 2500rpm
